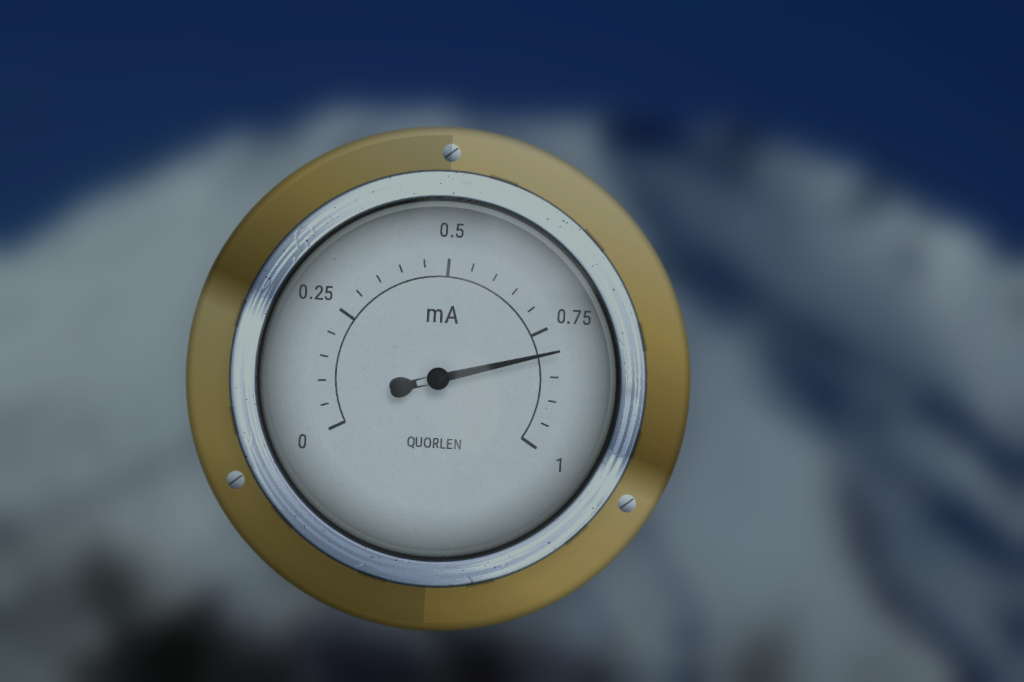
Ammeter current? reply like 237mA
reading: 0.8mA
